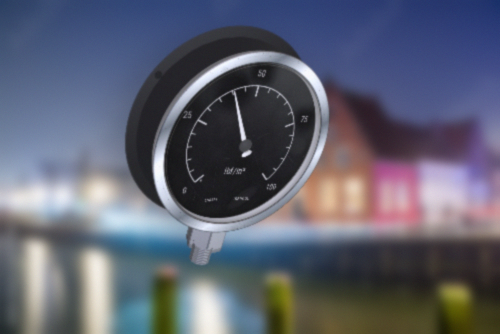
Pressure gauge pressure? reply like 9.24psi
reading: 40psi
